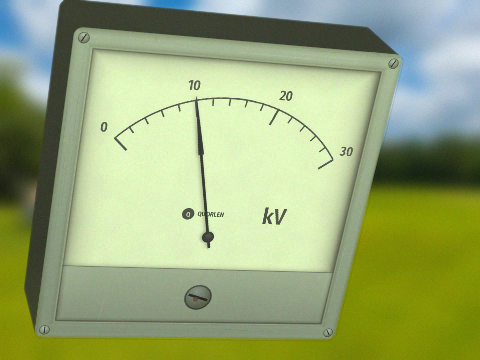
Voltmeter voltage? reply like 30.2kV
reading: 10kV
